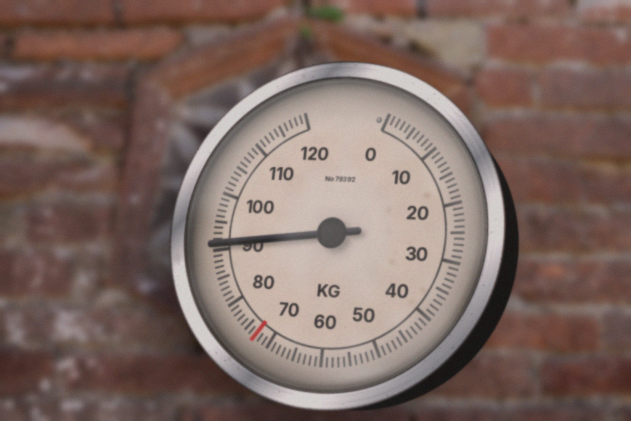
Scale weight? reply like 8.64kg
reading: 91kg
